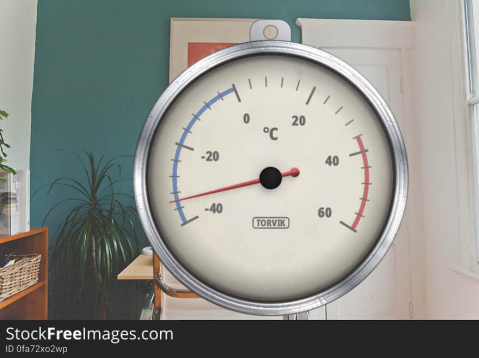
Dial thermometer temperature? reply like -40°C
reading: -34°C
